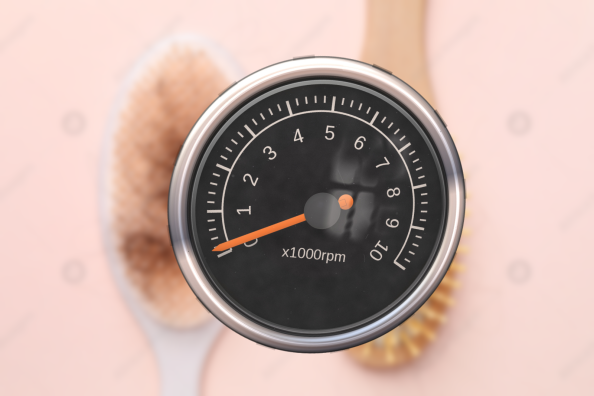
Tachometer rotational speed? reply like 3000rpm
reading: 200rpm
